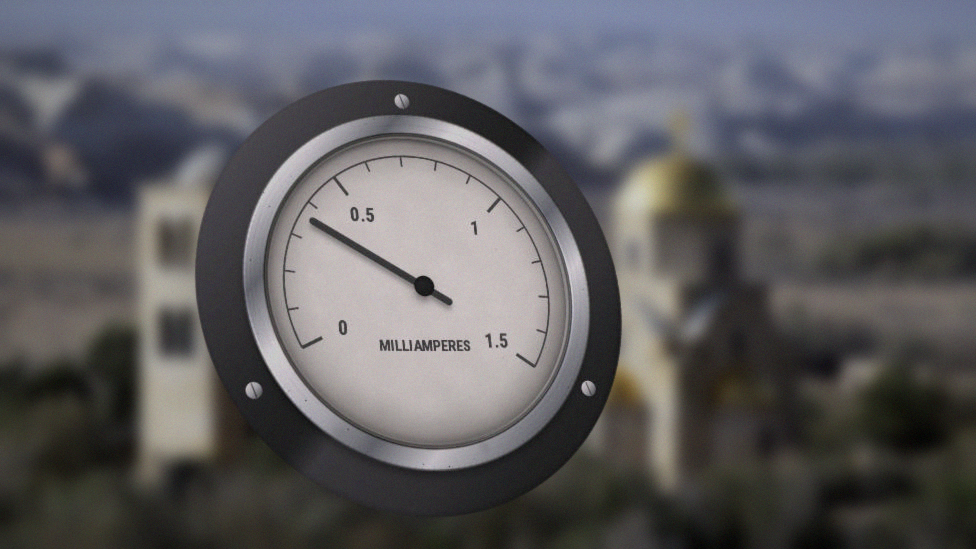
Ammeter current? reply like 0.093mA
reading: 0.35mA
